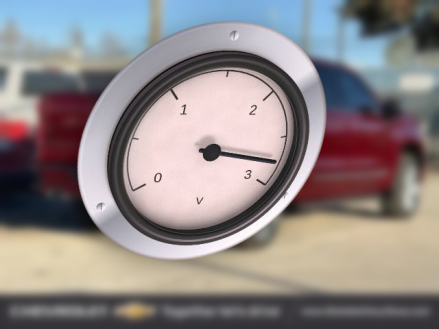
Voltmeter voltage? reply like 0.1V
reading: 2.75V
